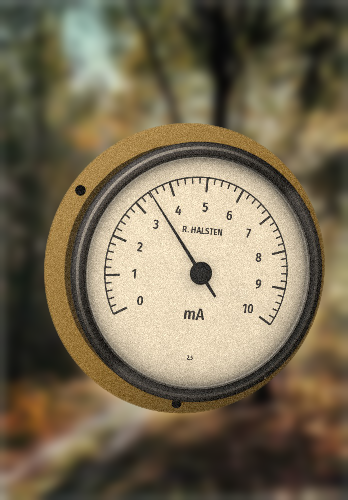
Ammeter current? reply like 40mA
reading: 3.4mA
